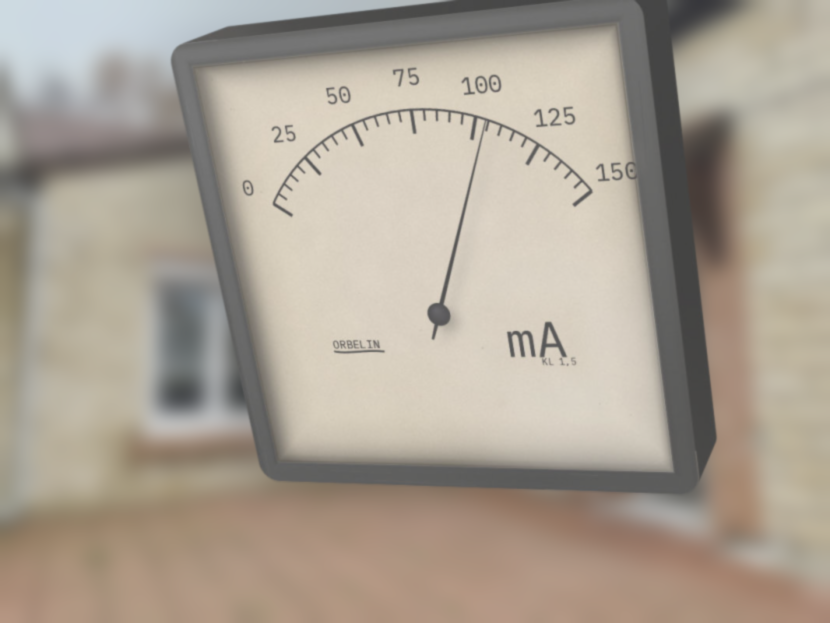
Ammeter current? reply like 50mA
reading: 105mA
